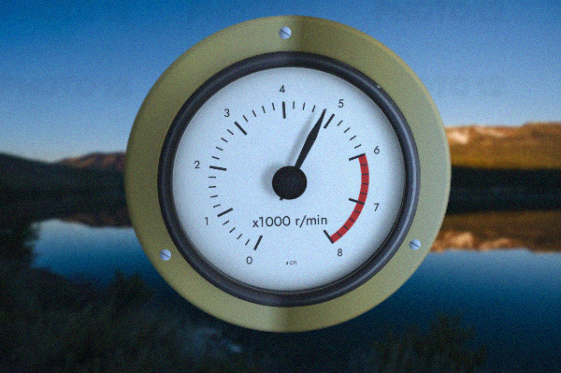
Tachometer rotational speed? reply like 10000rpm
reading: 4800rpm
